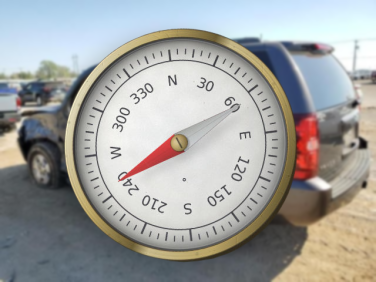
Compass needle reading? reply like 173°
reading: 245°
